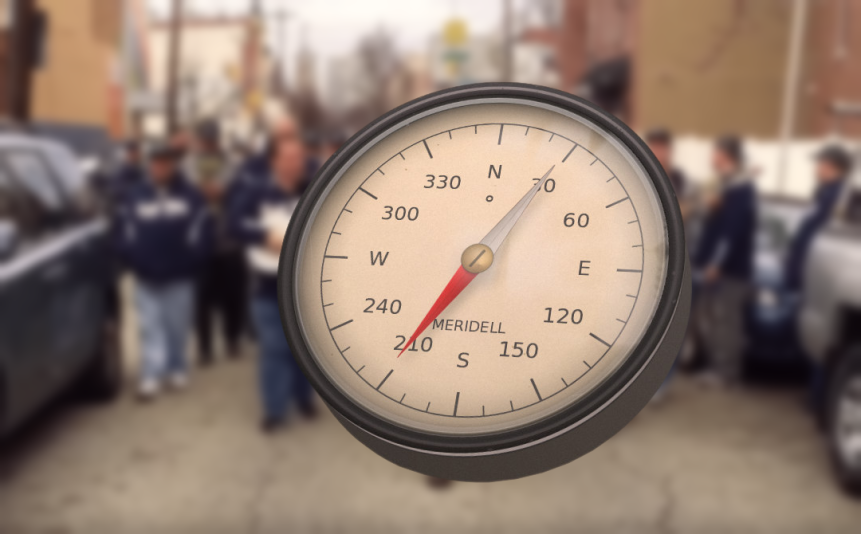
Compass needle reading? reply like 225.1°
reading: 210°
